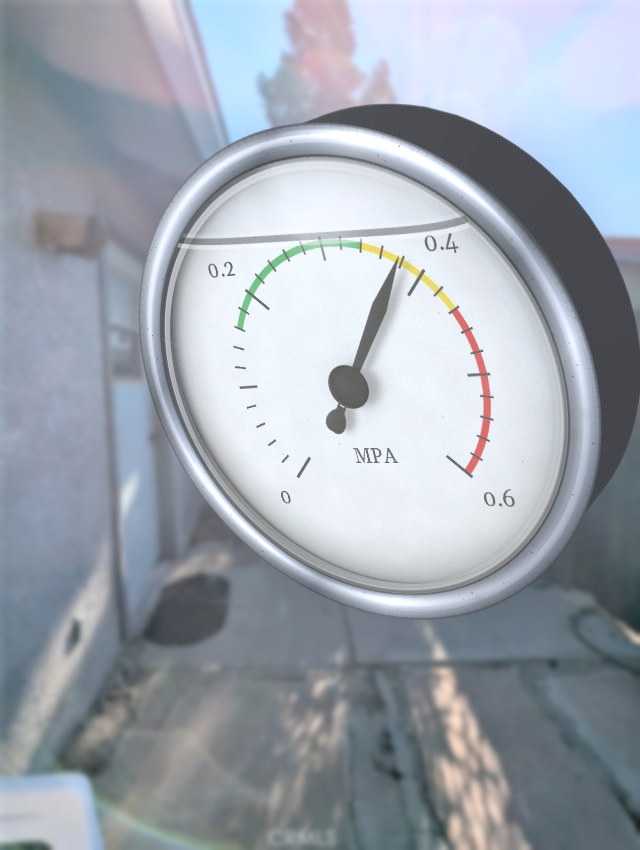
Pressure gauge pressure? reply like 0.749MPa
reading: 0.38MPa
